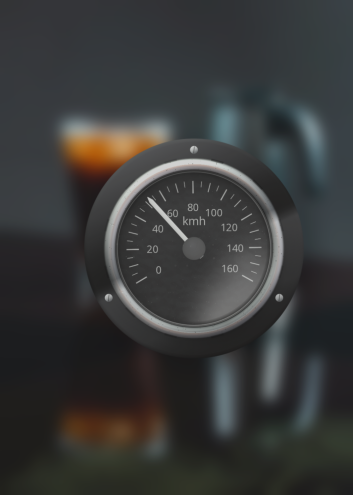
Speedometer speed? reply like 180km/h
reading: 52.5km/h
